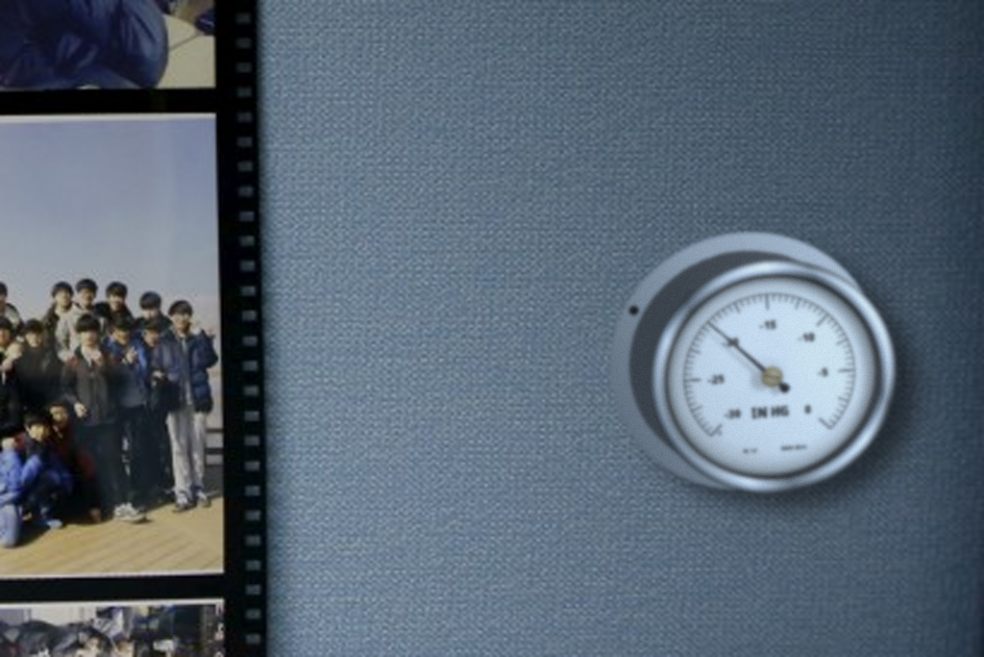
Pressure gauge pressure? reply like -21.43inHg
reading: -20inHg
